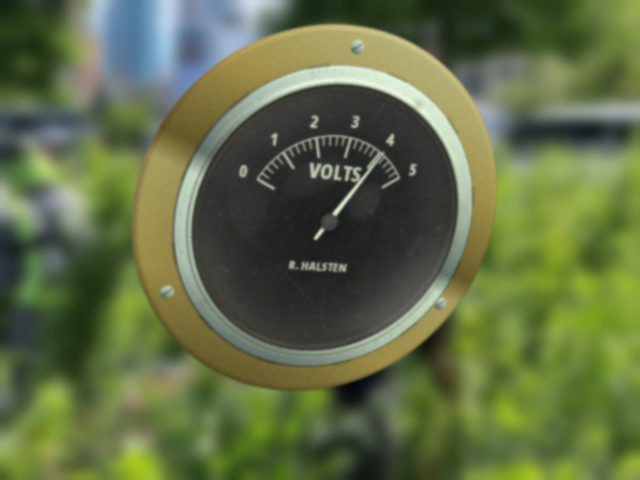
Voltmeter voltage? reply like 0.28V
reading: 4V
